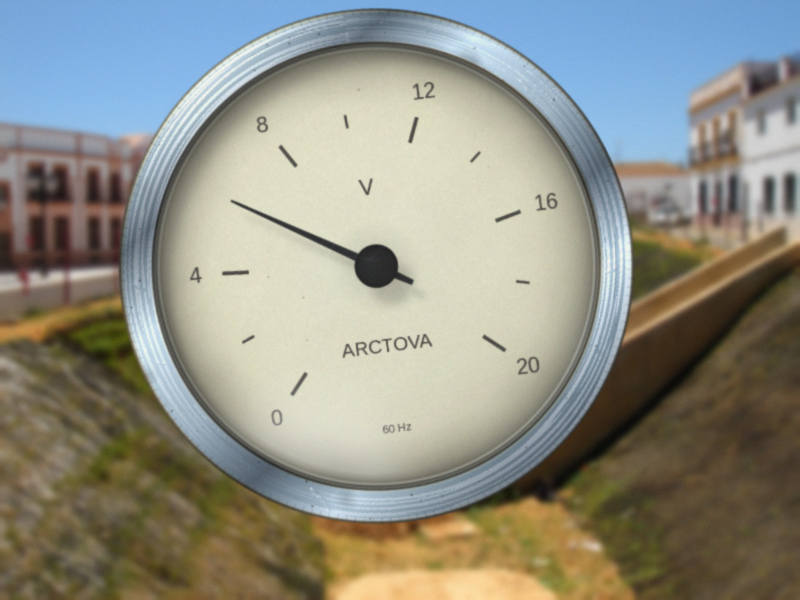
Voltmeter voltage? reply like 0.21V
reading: 6V
